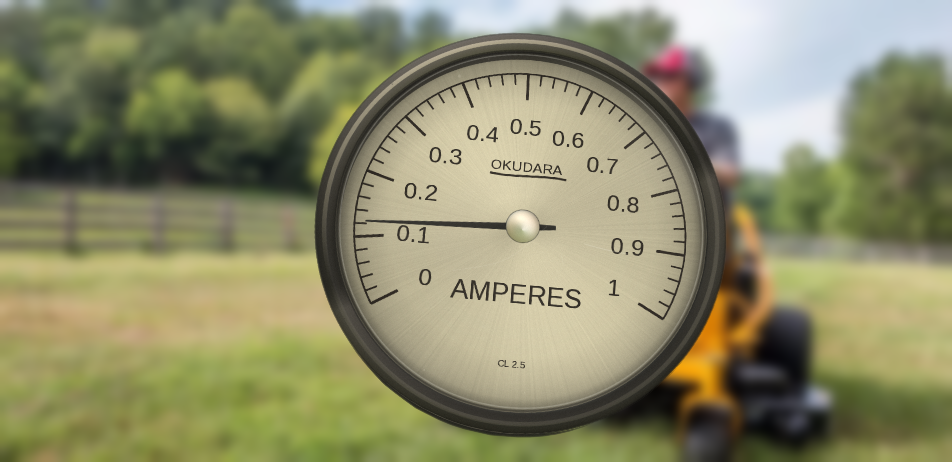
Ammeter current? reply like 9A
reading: 0.12A
